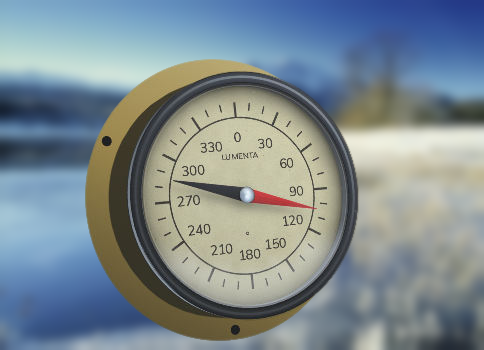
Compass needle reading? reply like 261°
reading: 105°
